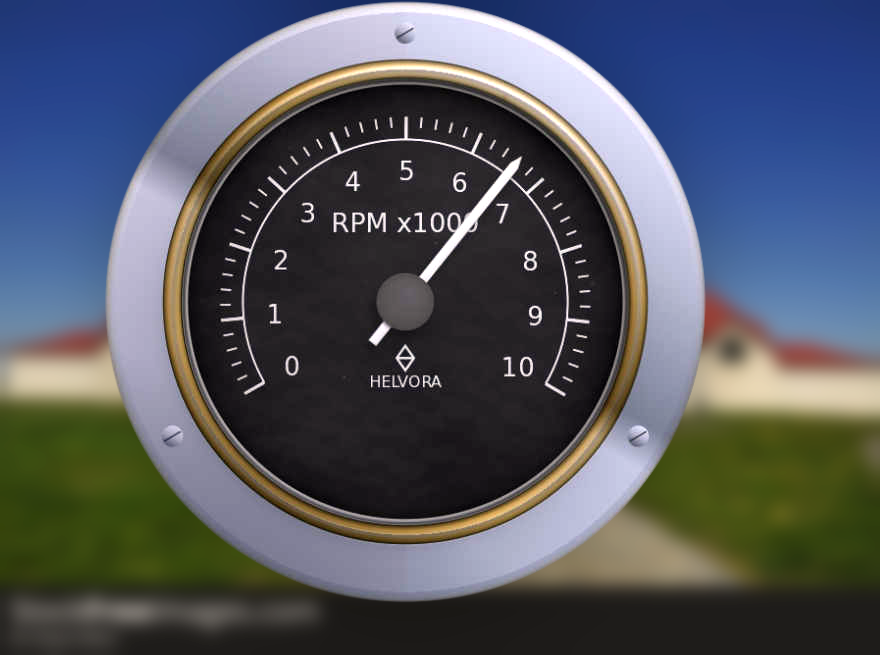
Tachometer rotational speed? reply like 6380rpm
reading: 6600rpm
